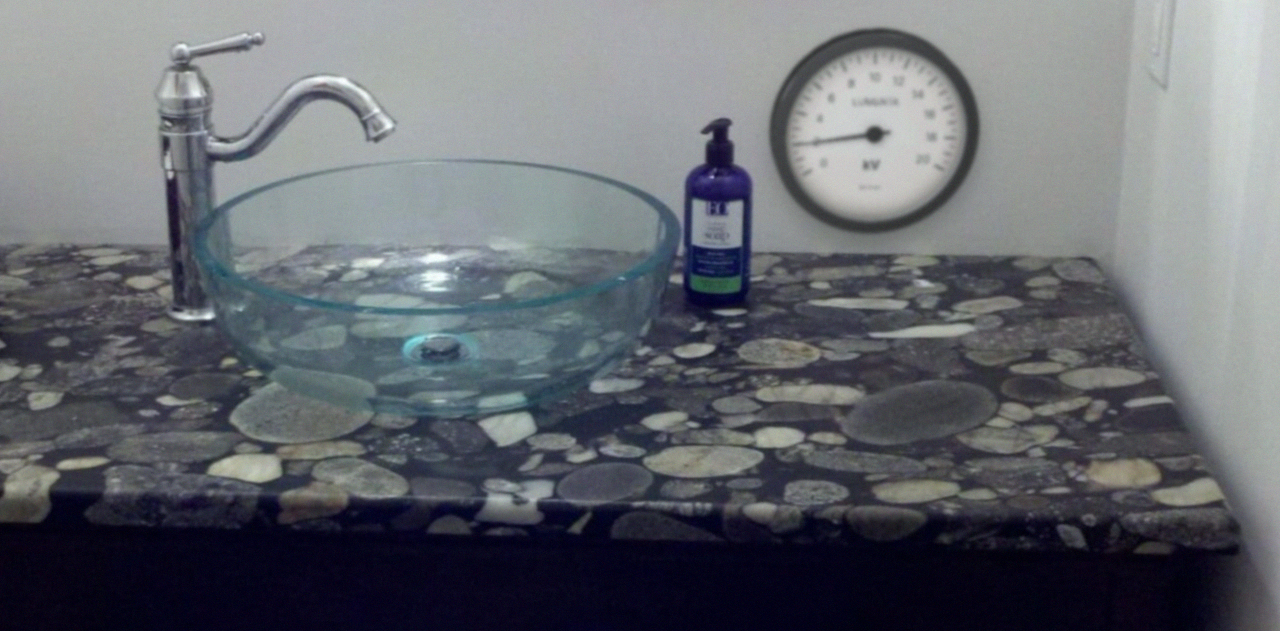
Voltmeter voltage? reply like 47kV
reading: 2kV
